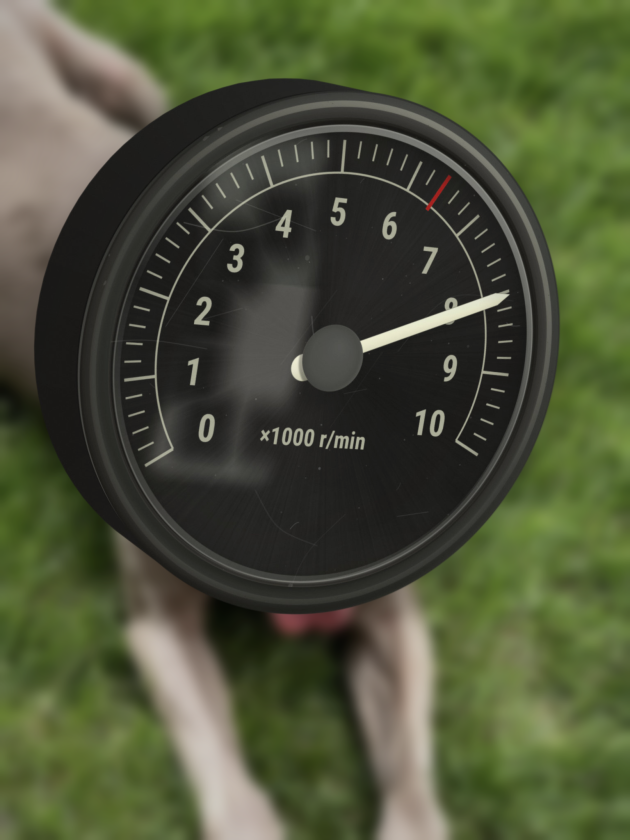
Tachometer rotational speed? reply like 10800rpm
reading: 8000rpm
